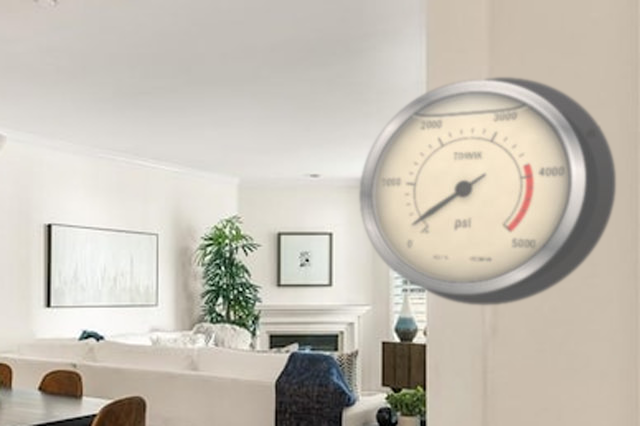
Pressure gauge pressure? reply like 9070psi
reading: 200psi
